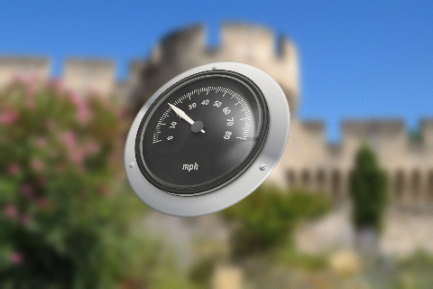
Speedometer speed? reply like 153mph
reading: 20mph
